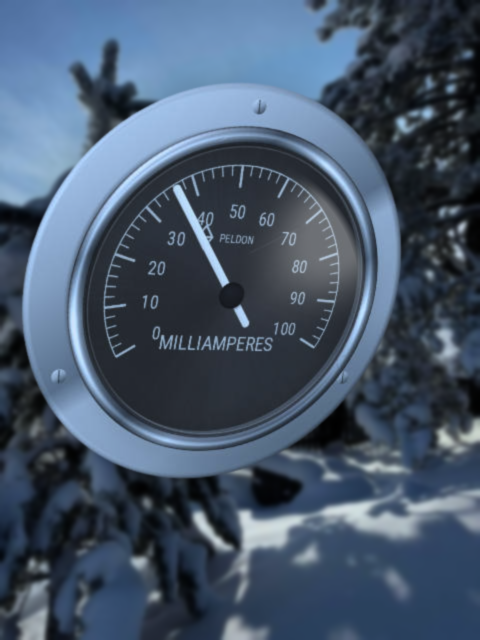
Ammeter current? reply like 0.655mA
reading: 36mA
